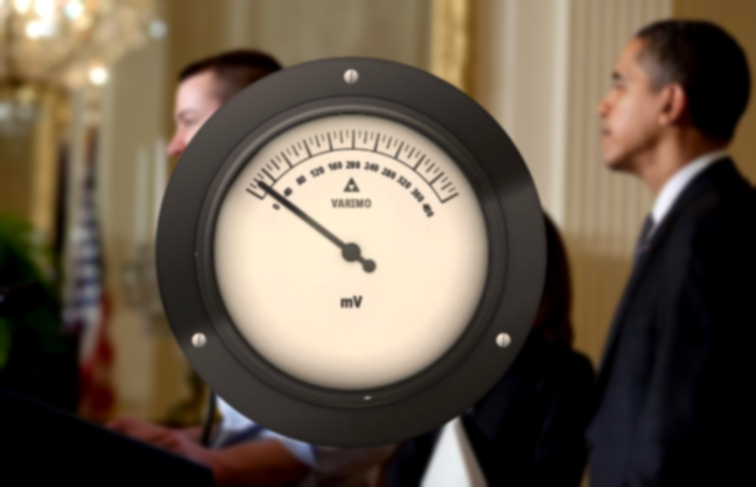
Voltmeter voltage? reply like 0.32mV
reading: 20mV
